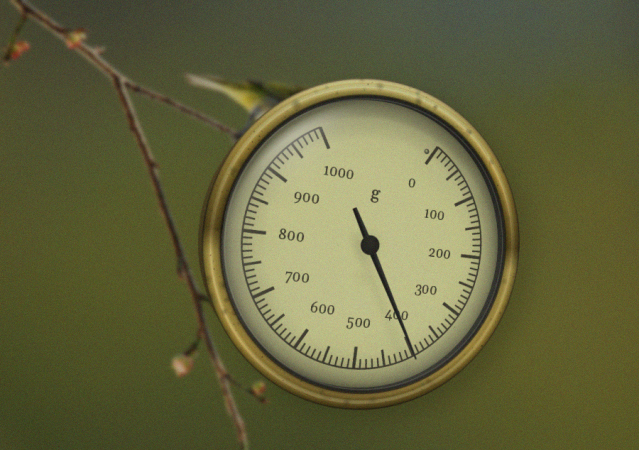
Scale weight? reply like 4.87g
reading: 400g
